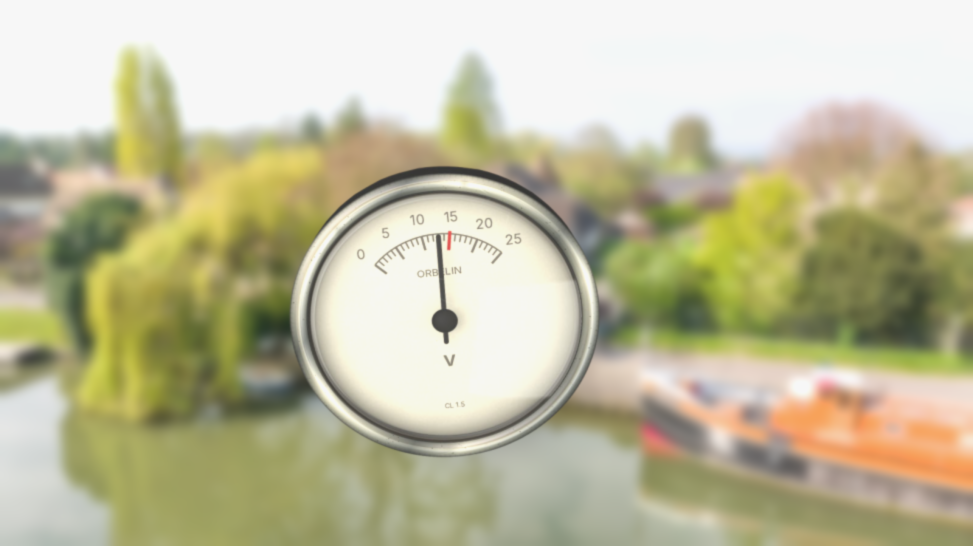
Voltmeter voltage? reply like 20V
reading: 13V
